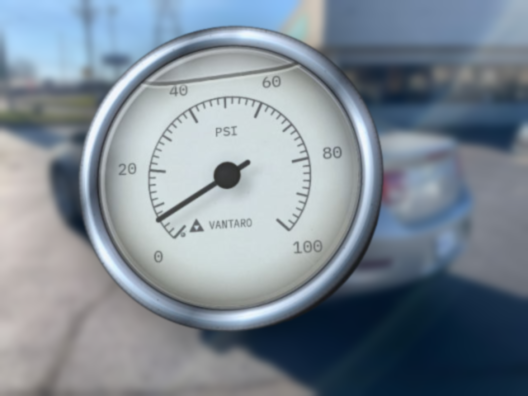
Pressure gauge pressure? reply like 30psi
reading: 6psi
